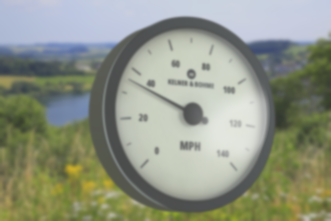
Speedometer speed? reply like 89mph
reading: 35mph
